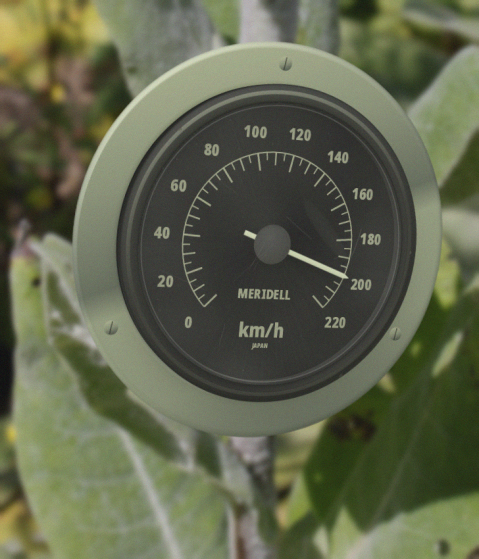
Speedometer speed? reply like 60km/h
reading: 200km/h
